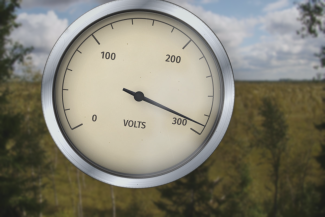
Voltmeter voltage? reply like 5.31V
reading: 290V
